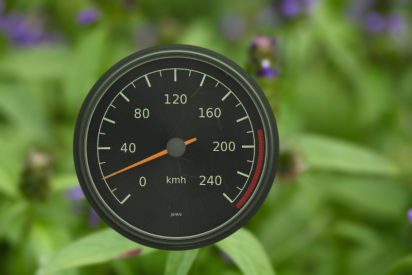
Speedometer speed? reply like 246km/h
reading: 20km/h
